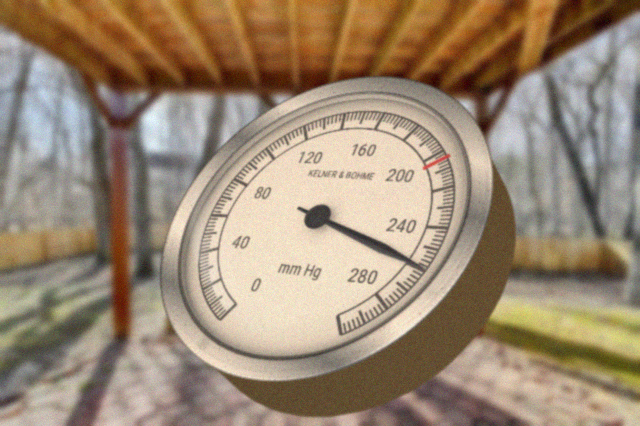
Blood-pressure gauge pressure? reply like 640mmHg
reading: 260mmHg
